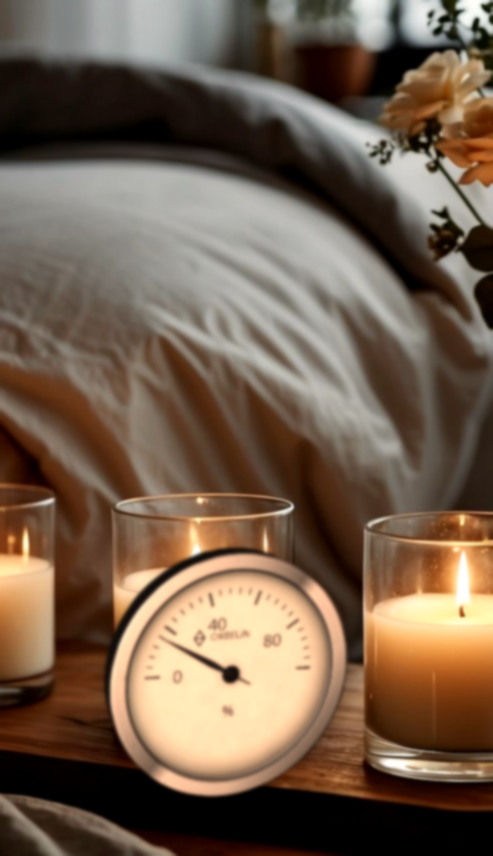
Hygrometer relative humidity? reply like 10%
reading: 16%
